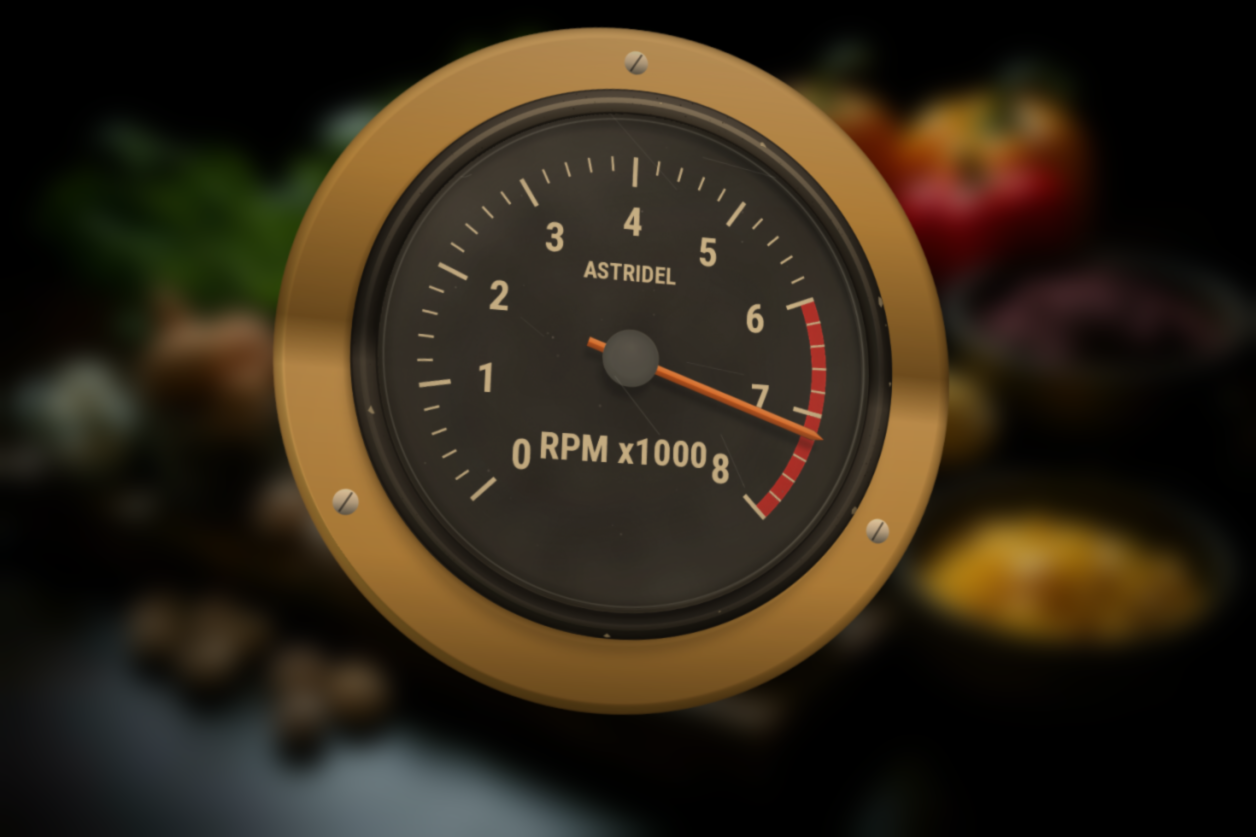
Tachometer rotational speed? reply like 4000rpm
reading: 7200rpm
